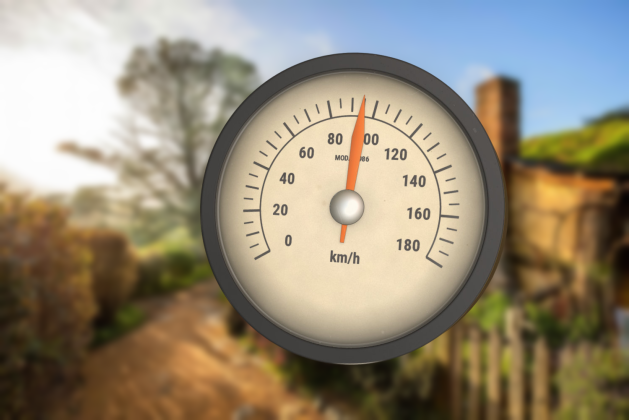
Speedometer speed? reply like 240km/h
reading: 95km/h
